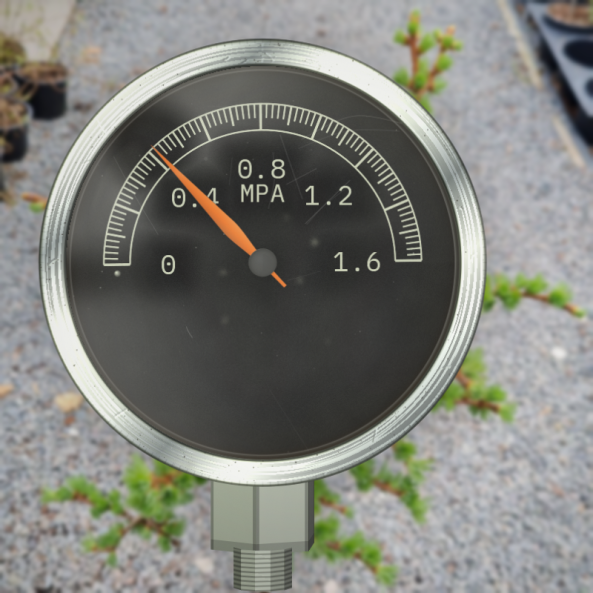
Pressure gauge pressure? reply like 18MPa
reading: 0.42MPa
